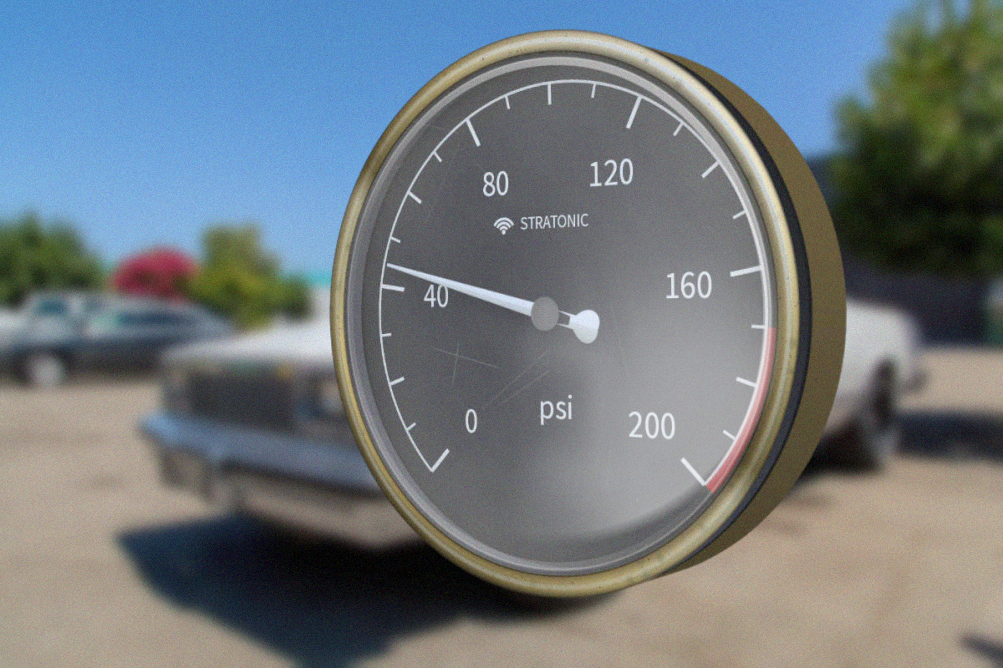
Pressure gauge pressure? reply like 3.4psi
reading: 45psi
